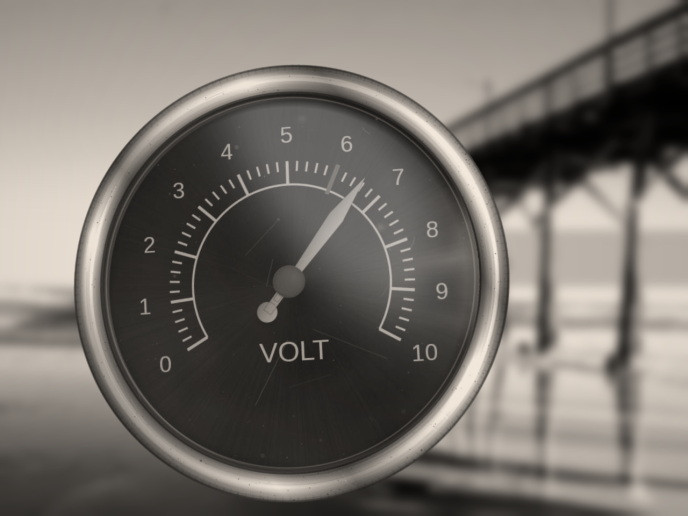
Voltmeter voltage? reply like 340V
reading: 6.6V
